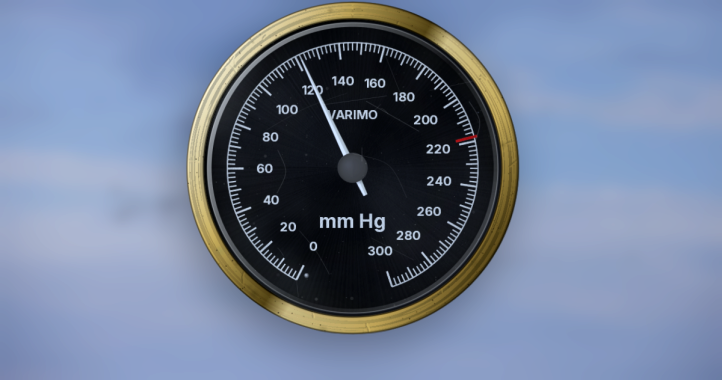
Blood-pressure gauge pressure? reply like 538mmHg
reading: 122mmHg
